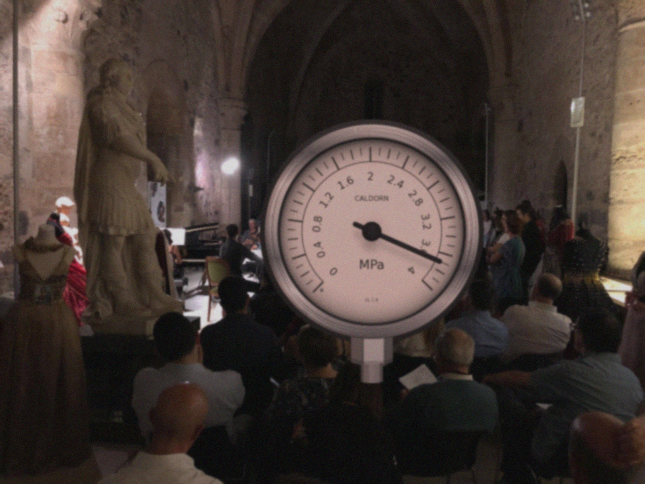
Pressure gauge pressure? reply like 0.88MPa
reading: 3.7MPa
